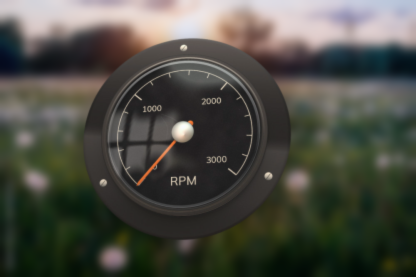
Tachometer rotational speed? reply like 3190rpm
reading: 0rpm
